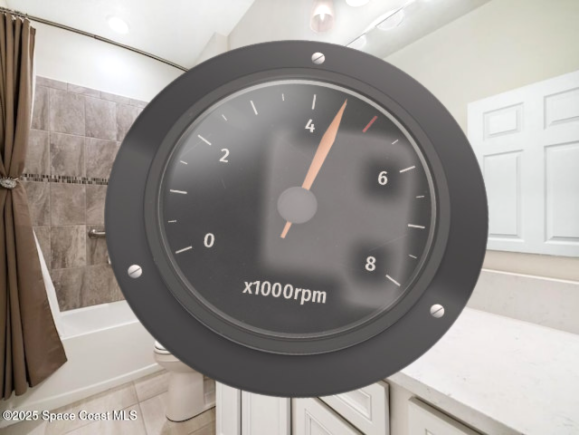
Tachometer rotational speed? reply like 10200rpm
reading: 4500rpm
